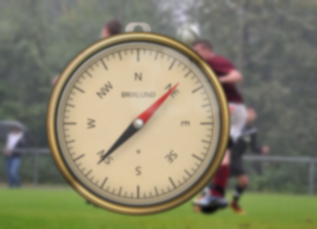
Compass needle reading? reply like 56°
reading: 45°
